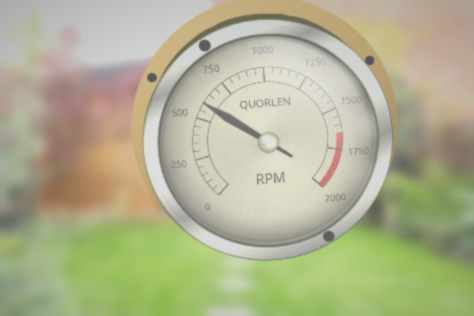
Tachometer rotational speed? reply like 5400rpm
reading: 600rpm
